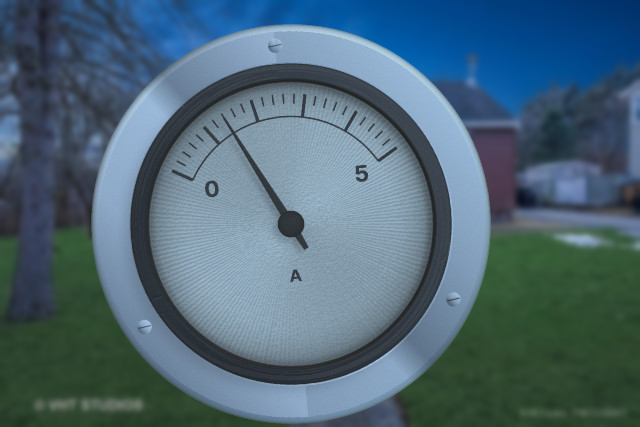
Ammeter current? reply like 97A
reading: 1.4A
